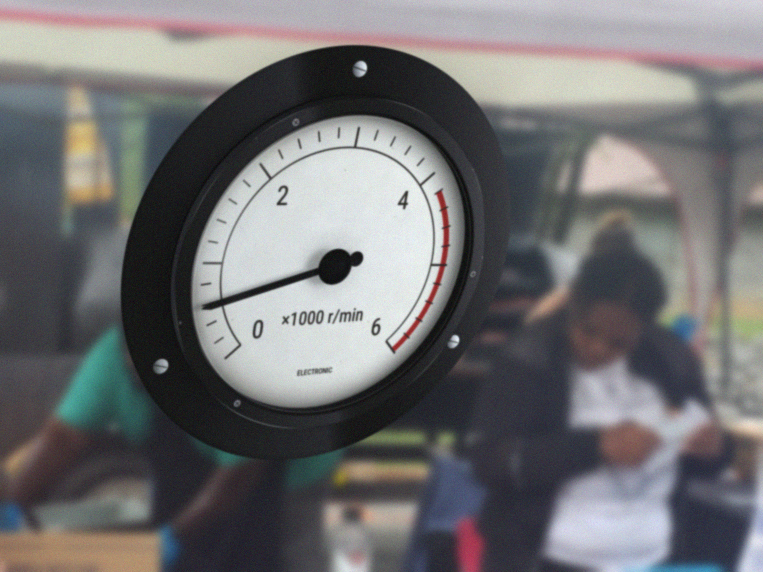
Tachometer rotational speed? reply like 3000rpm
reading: 600rpm
